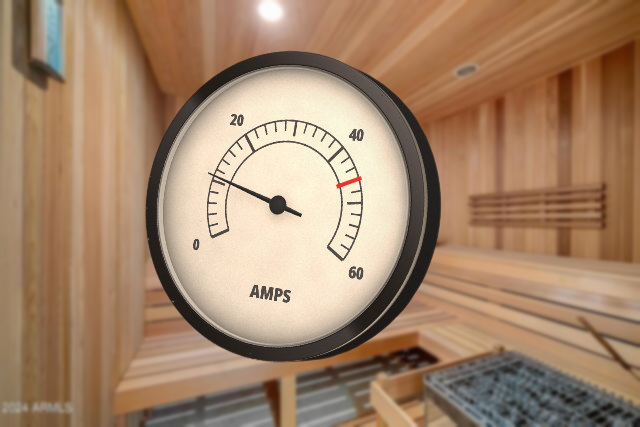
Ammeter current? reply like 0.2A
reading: 11A
